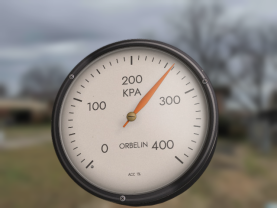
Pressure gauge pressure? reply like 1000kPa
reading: 260kPa
